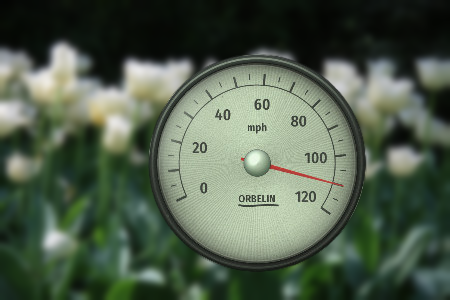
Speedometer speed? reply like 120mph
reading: 110mph
